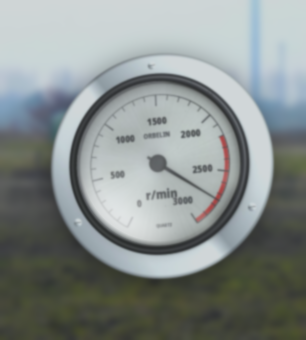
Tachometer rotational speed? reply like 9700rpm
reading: 2750rpm
